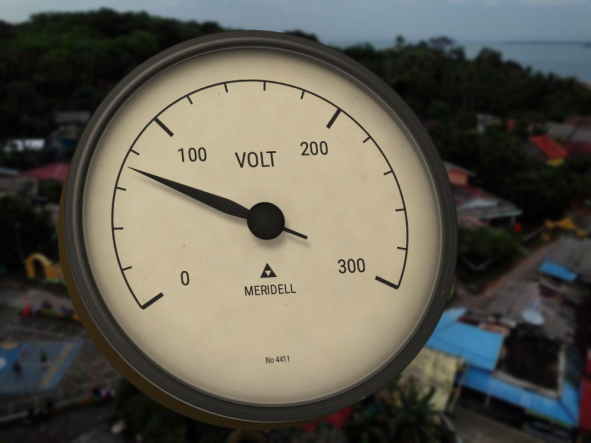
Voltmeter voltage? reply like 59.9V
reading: 70V
